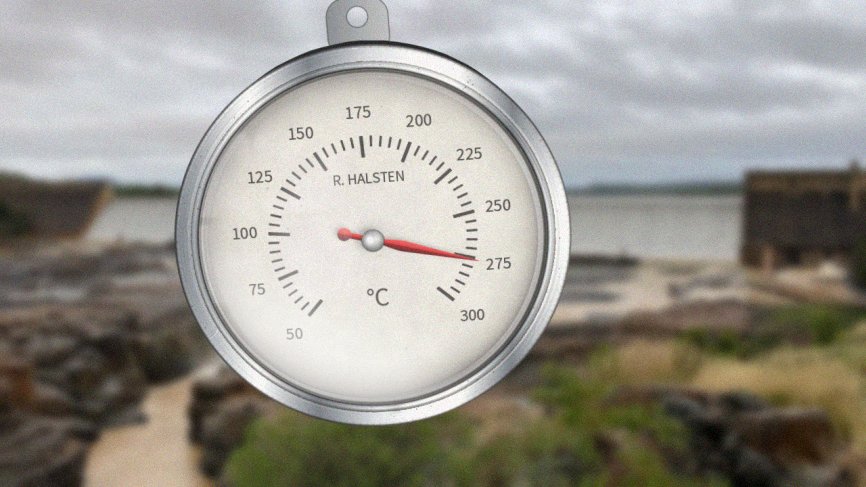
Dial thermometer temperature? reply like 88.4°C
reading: 275°C
